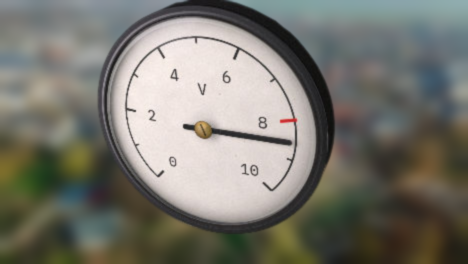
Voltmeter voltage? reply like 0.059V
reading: 8.5V
